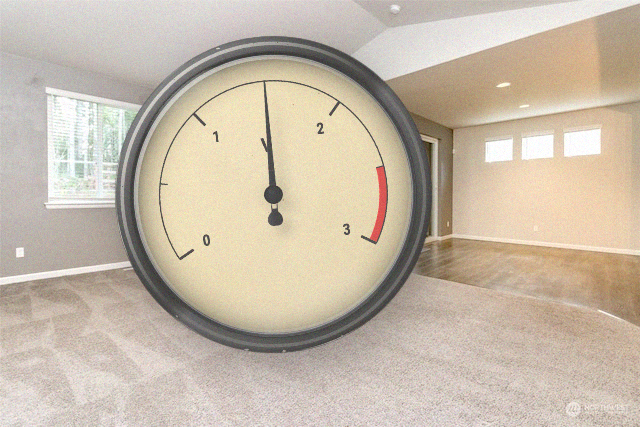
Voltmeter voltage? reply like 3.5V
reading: 1.5V
